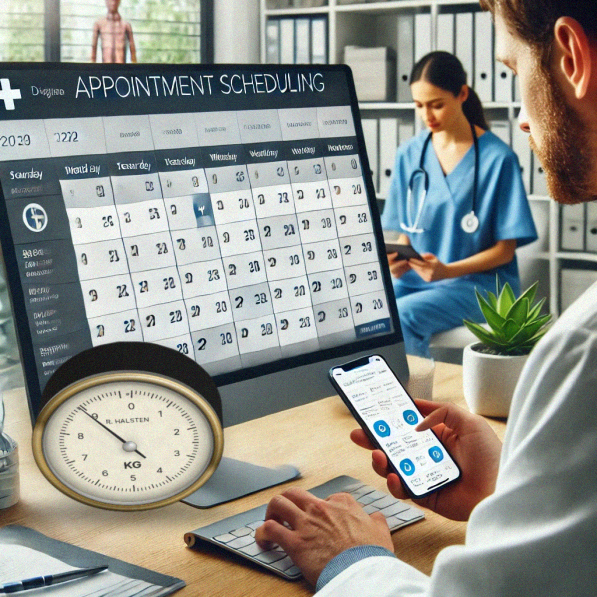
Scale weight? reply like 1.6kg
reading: 9kg
